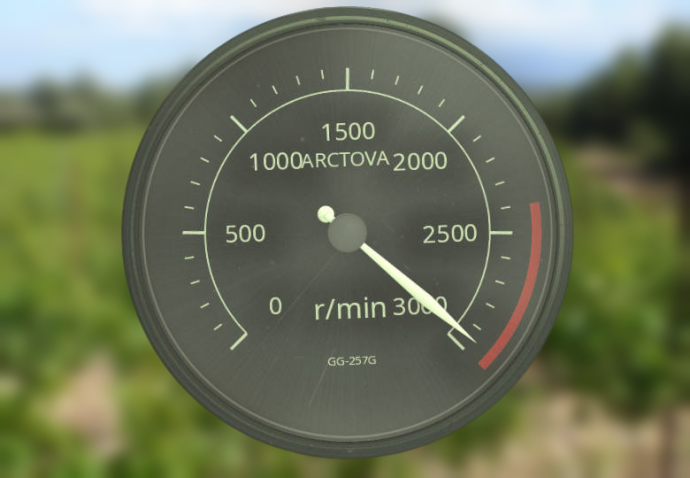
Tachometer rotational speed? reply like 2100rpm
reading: 2950rpm
